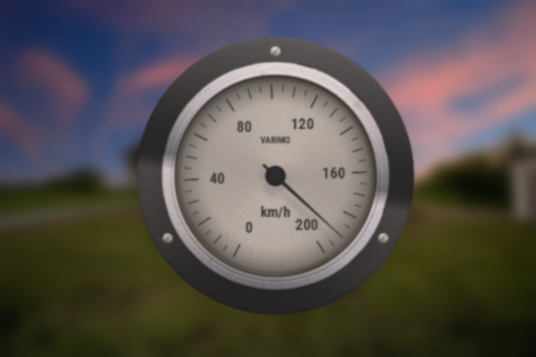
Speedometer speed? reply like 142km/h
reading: 190km/h
